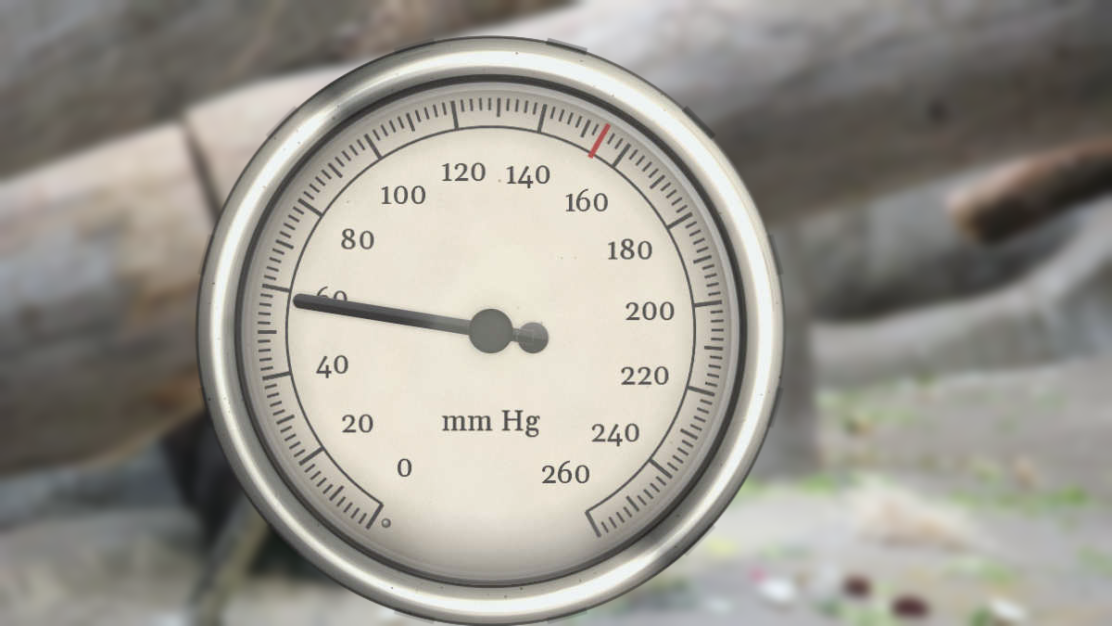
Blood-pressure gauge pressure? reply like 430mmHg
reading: 58mmHg
